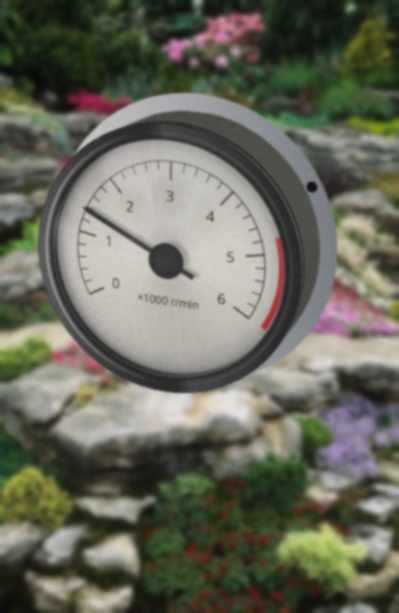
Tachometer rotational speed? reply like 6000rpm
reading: 1400rpm
